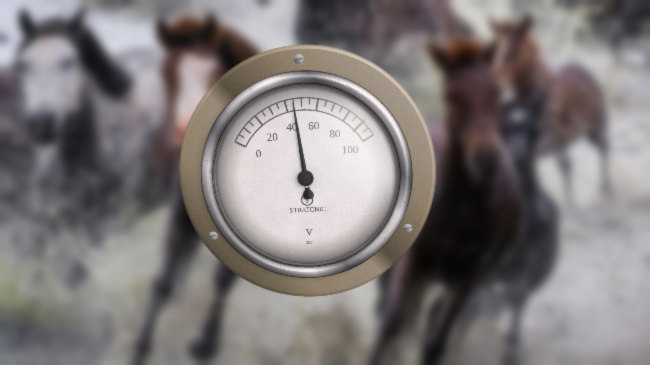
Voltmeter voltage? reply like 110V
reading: 45V
